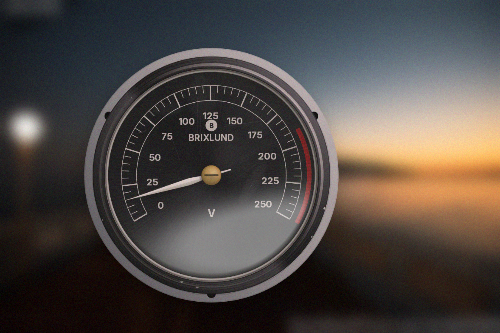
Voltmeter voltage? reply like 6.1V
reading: 15V
